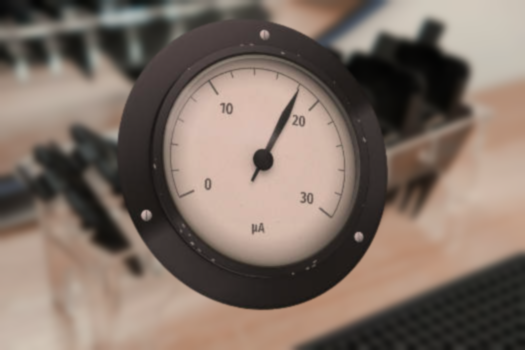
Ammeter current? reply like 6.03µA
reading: 18µA
